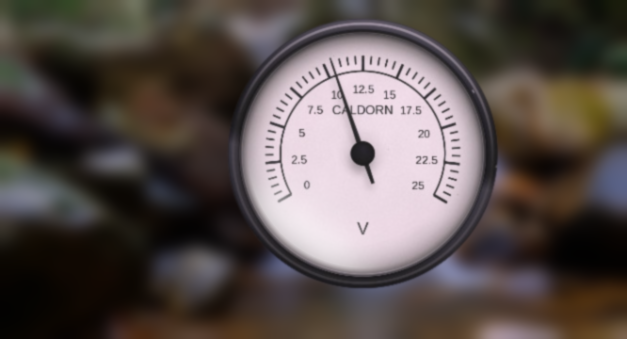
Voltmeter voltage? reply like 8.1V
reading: 10.5V
